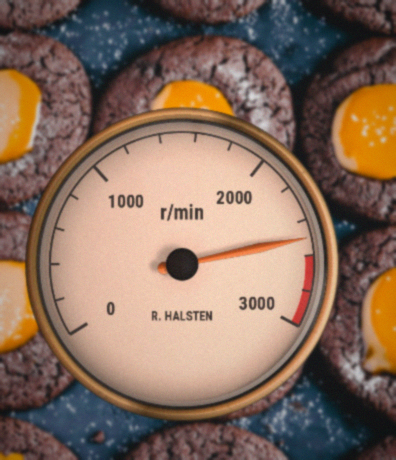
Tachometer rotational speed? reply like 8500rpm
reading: 2500rpm
